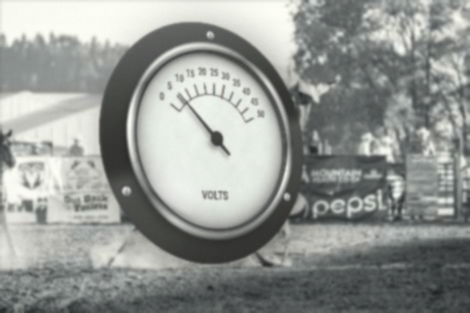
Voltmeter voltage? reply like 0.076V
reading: 5V
